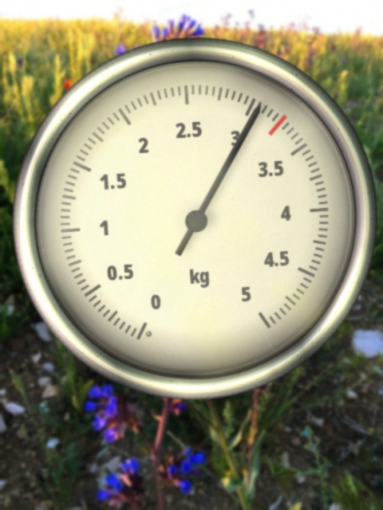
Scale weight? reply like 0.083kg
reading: 3.05kg
